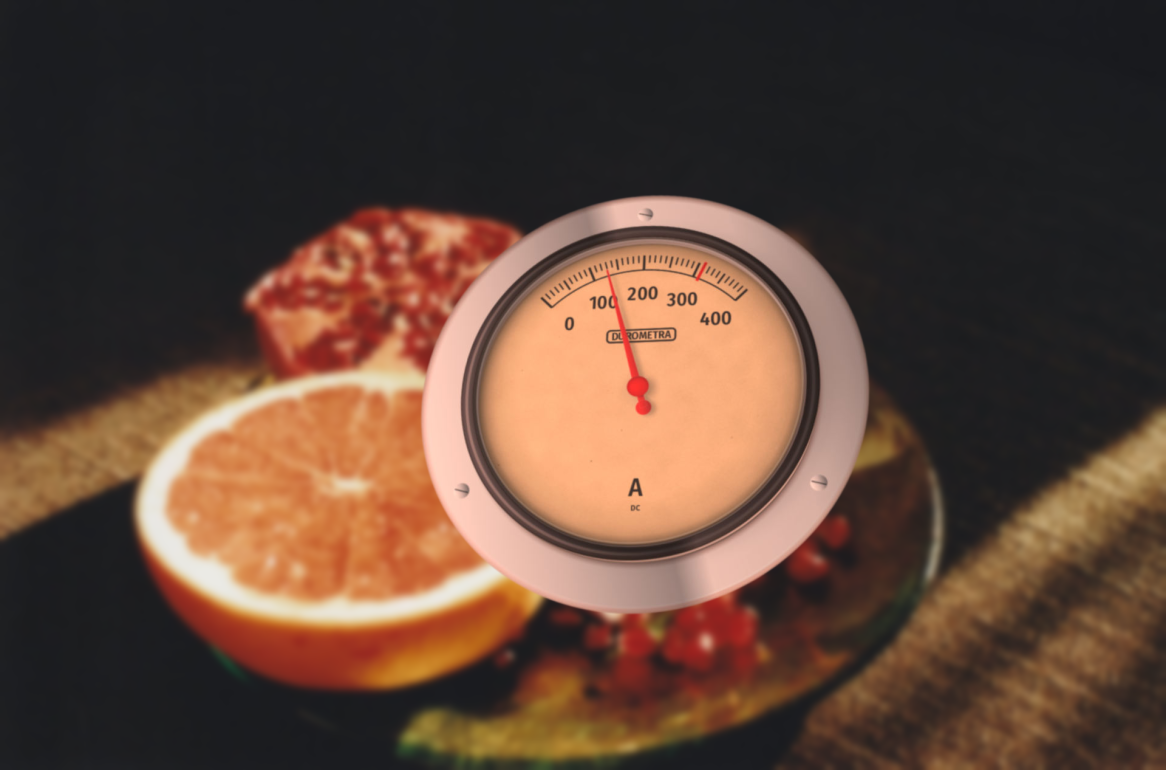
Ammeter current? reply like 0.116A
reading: 130A
